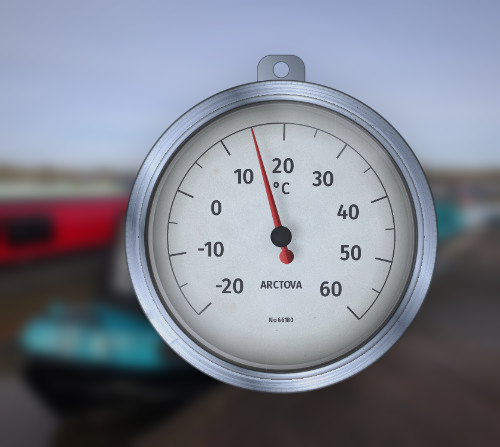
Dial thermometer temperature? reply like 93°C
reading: 15°C
